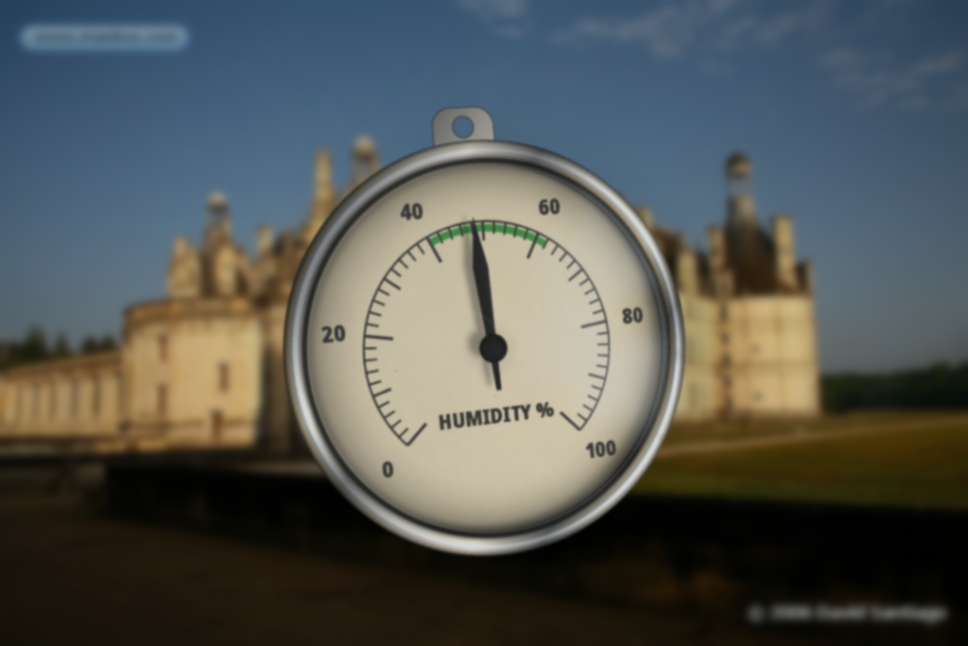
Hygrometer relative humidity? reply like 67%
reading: 48%
